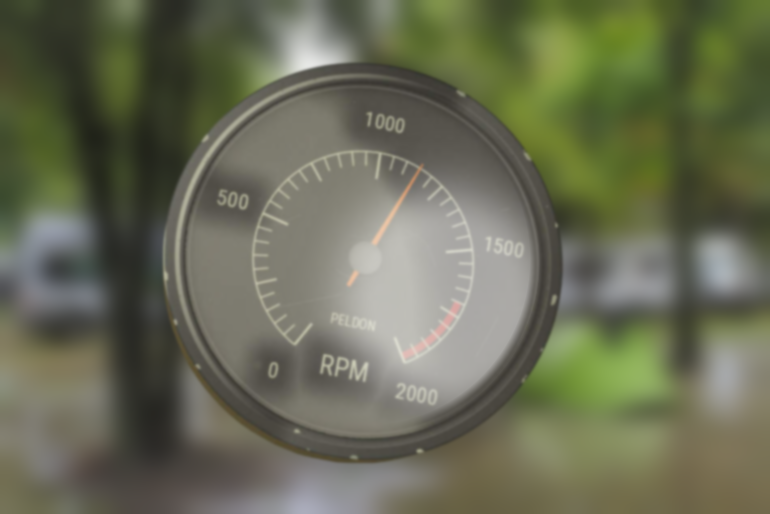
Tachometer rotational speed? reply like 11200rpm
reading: 1150rpm
